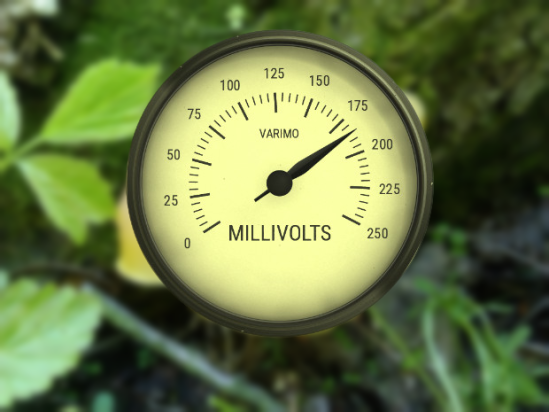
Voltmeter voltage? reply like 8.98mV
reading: 185mV
